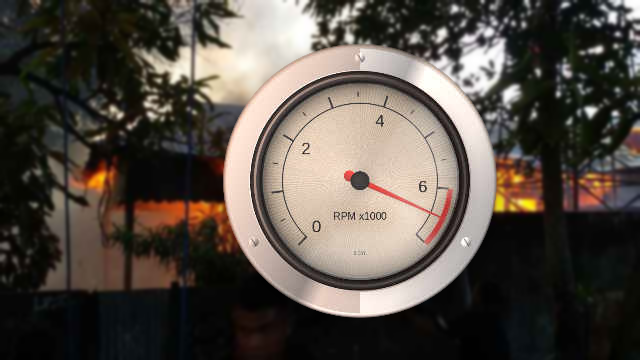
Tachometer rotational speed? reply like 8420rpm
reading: 6500rpm
